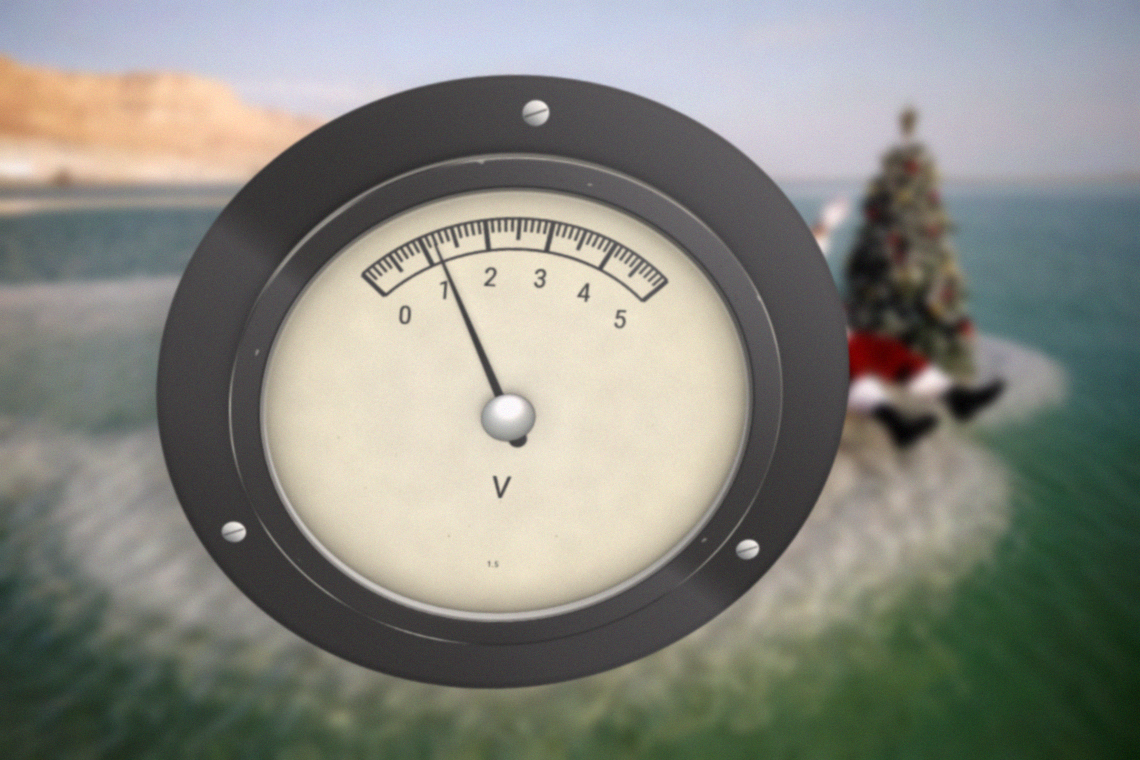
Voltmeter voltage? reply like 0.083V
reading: 1.2V
